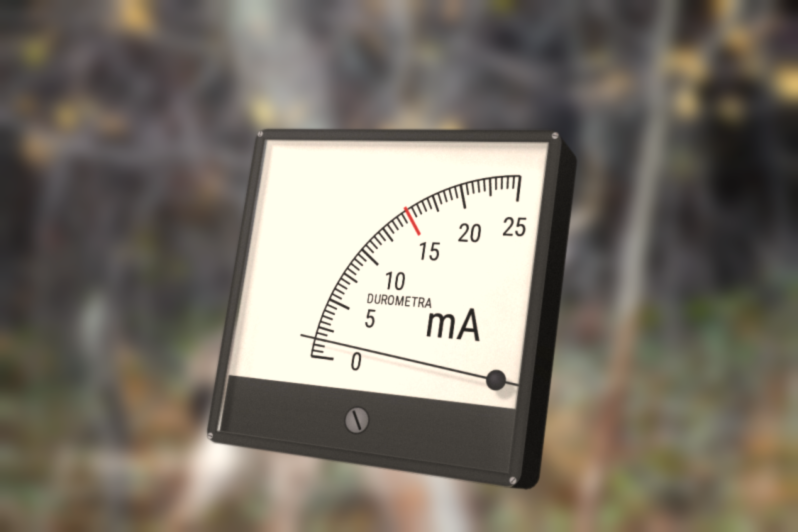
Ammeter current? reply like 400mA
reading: 1.5mA
